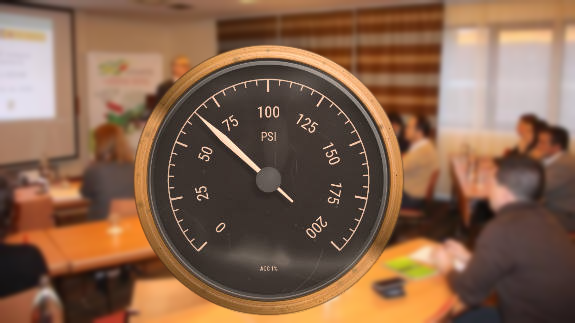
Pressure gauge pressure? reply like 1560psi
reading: 65psi
